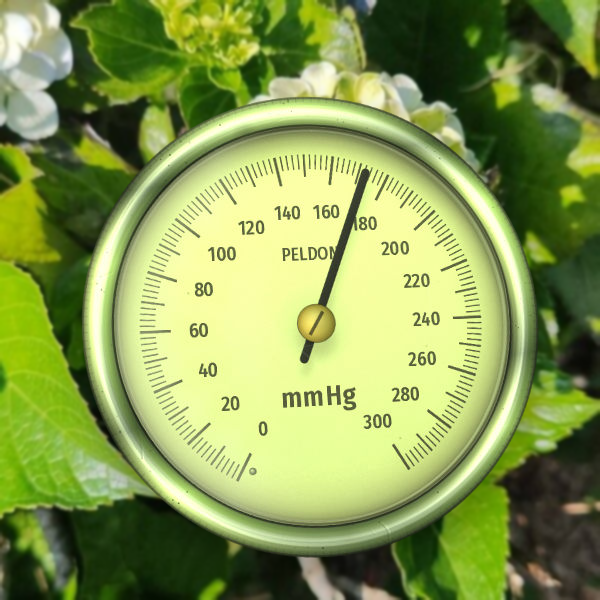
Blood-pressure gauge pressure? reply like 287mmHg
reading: 172mmHg
